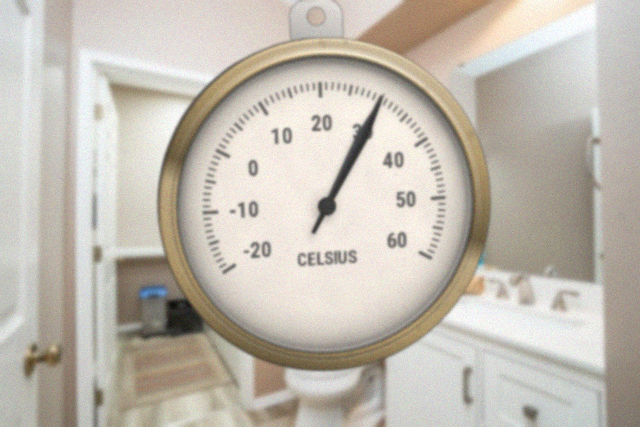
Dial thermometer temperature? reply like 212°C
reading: 30°C
